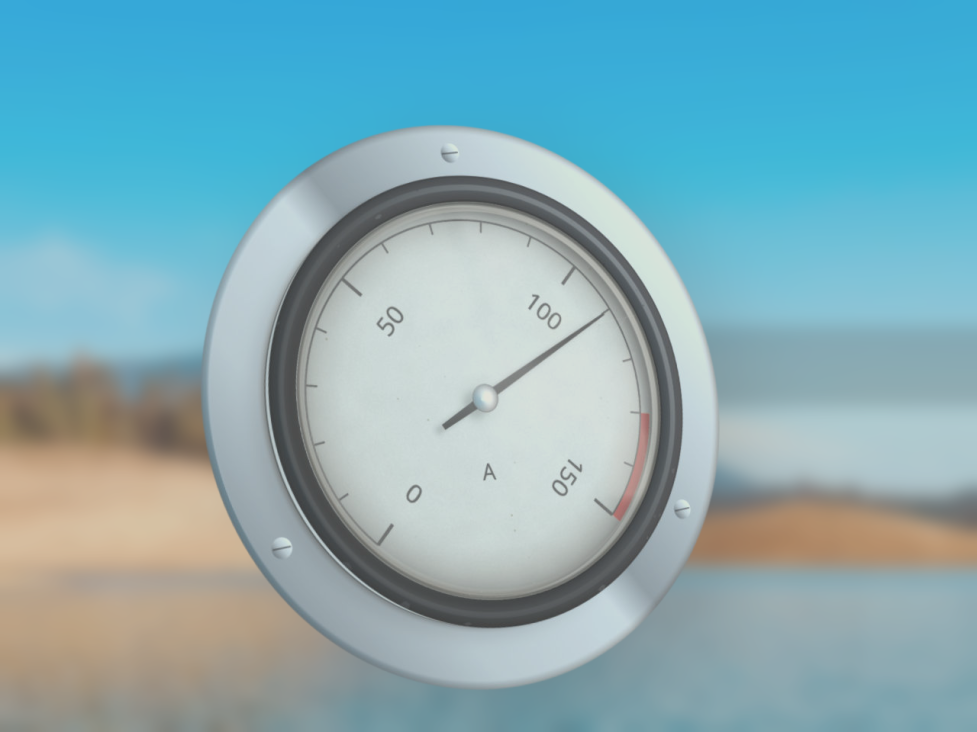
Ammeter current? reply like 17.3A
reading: 110A
